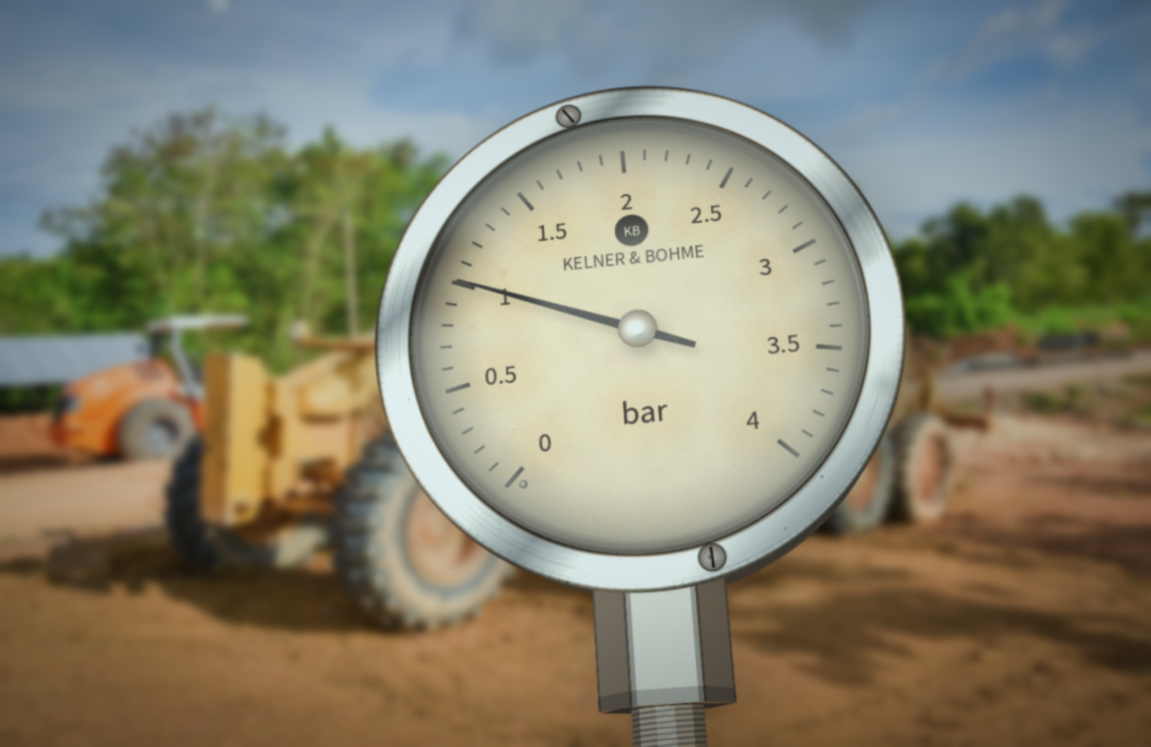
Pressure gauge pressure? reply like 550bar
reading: 1bar
